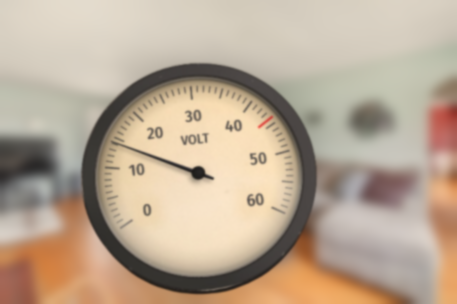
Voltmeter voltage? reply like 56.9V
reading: 14V
